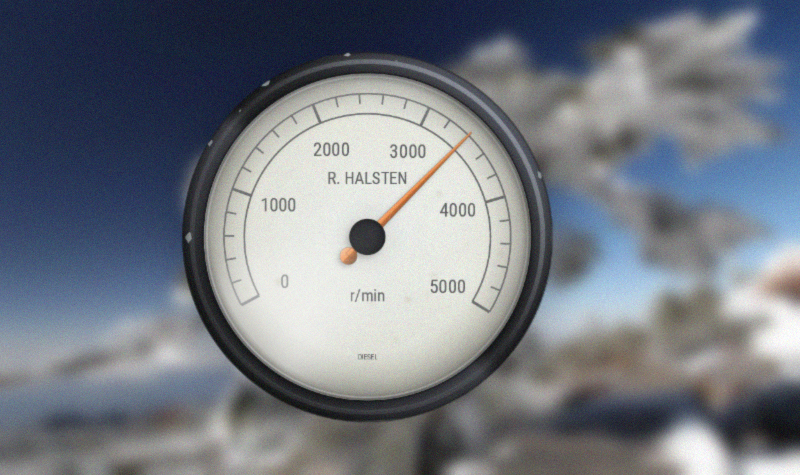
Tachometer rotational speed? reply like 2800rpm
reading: 3400rpm
